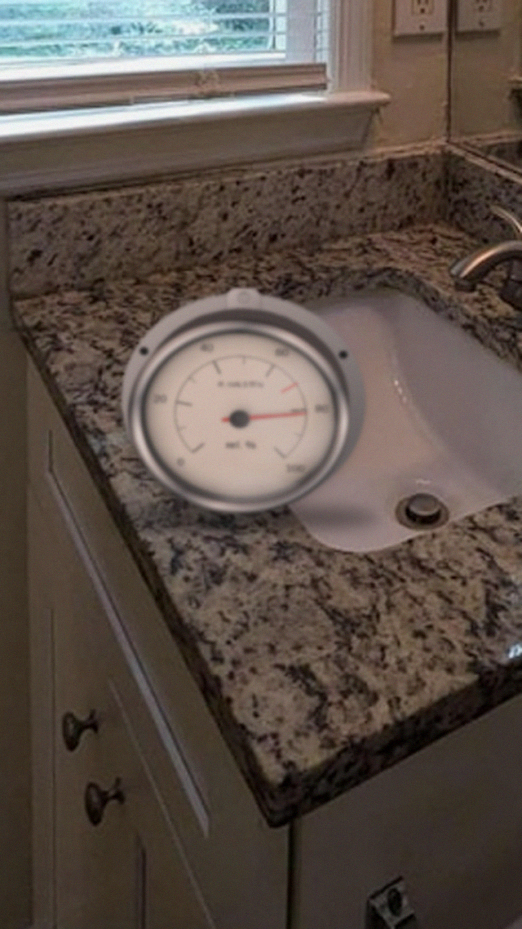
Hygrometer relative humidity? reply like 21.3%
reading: 80%
